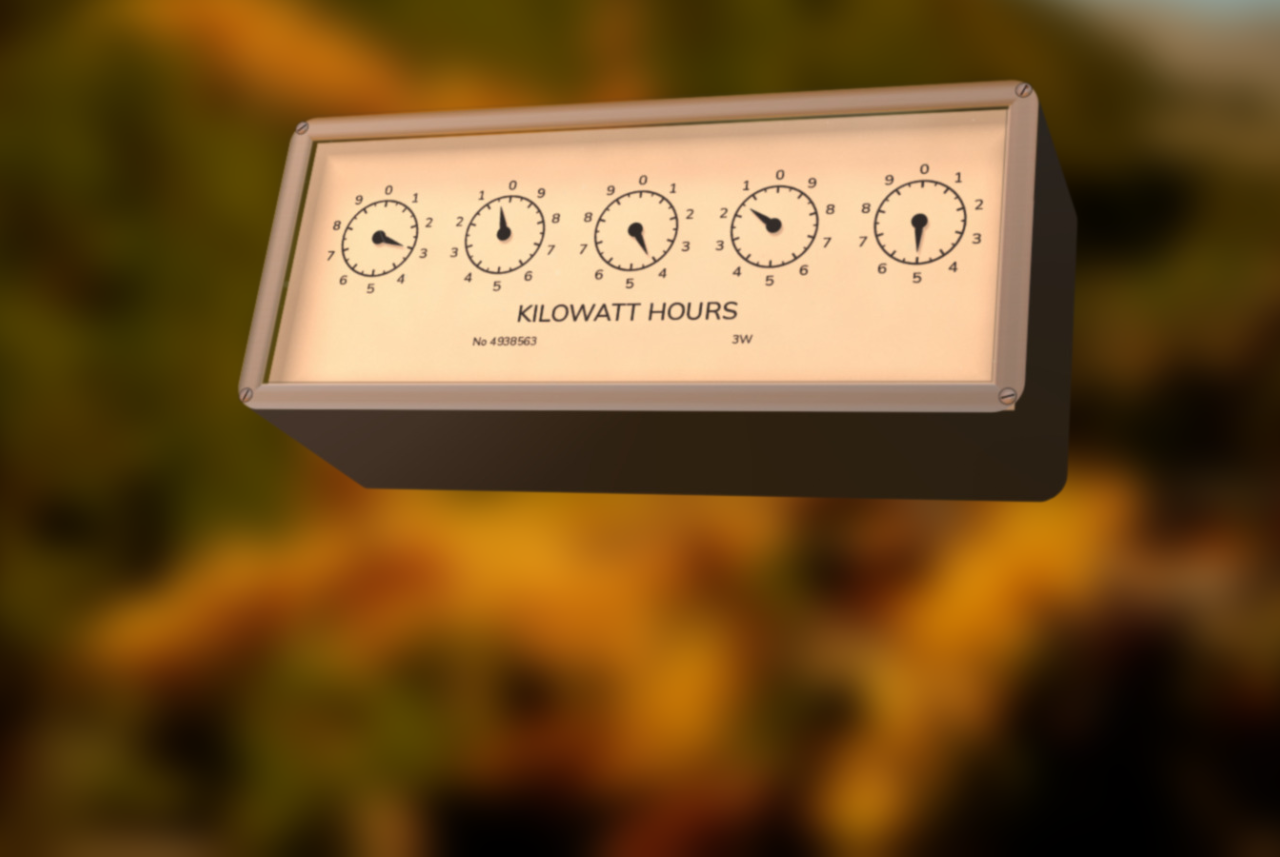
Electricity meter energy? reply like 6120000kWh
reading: 30415kWh
